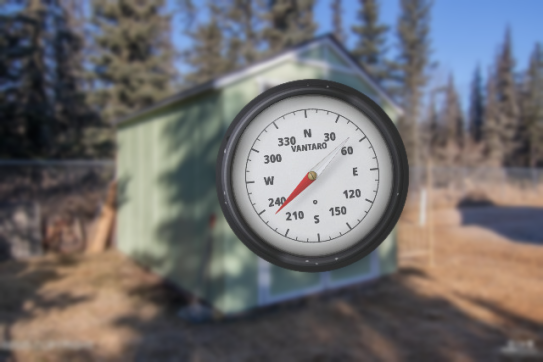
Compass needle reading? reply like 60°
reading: 230°
